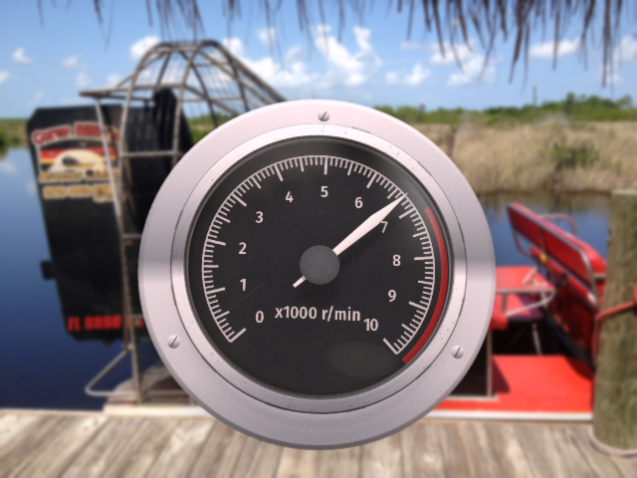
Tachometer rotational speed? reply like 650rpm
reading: 6700rpm
